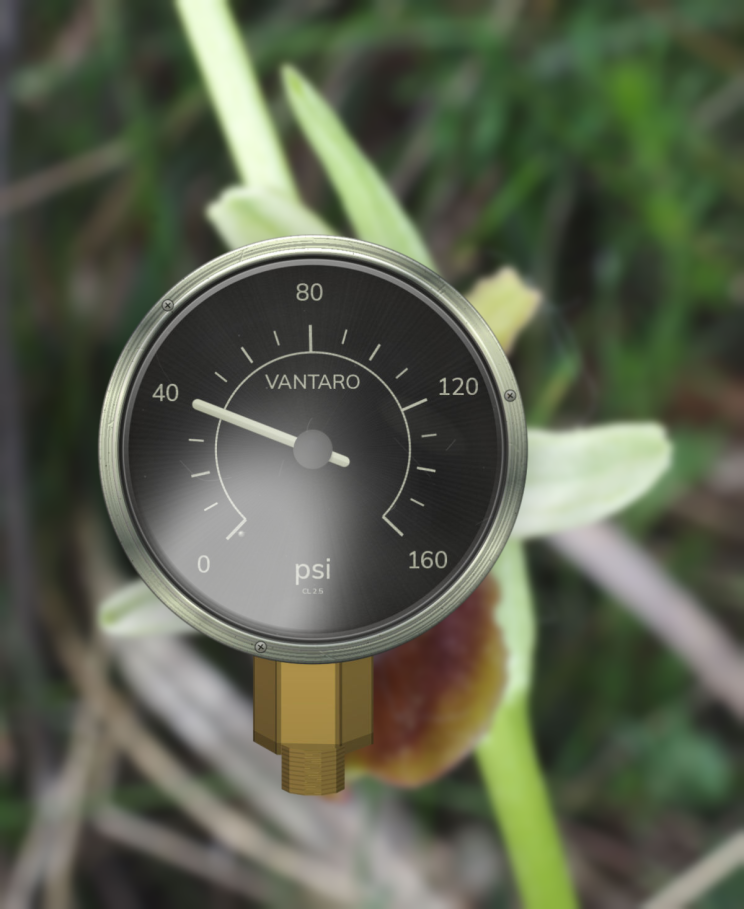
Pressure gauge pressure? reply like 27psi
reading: 40psi
